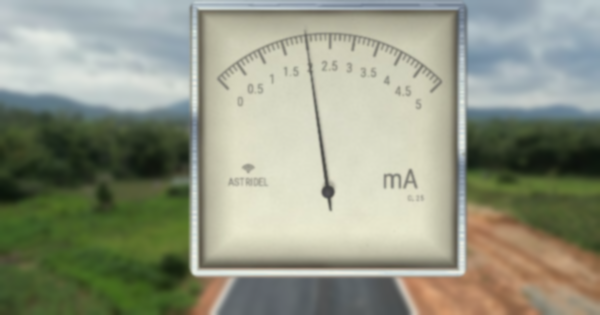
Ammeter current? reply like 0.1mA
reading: 2mA
